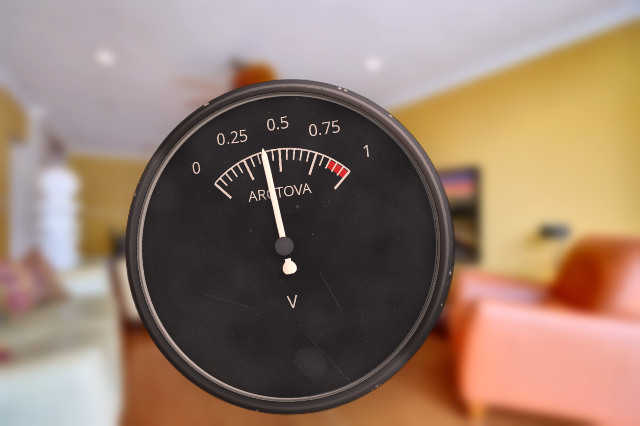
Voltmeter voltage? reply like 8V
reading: 0.4V
